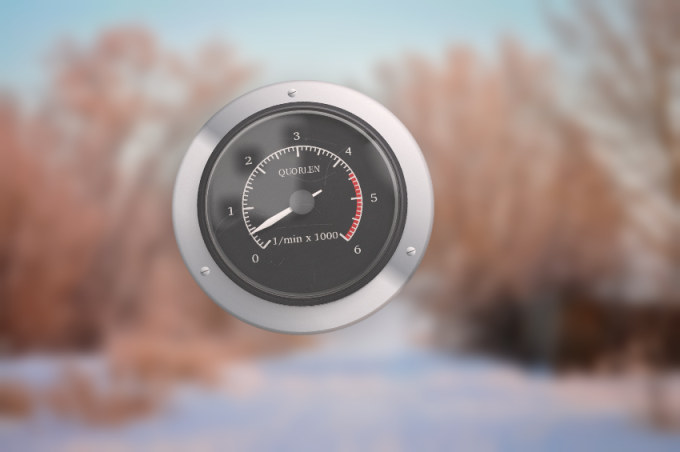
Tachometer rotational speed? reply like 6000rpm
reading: 400rpm
